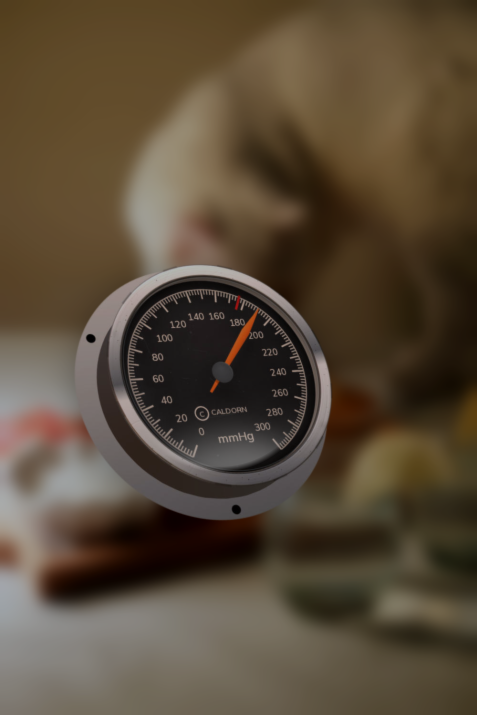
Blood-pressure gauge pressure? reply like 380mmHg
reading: 190mmHg
